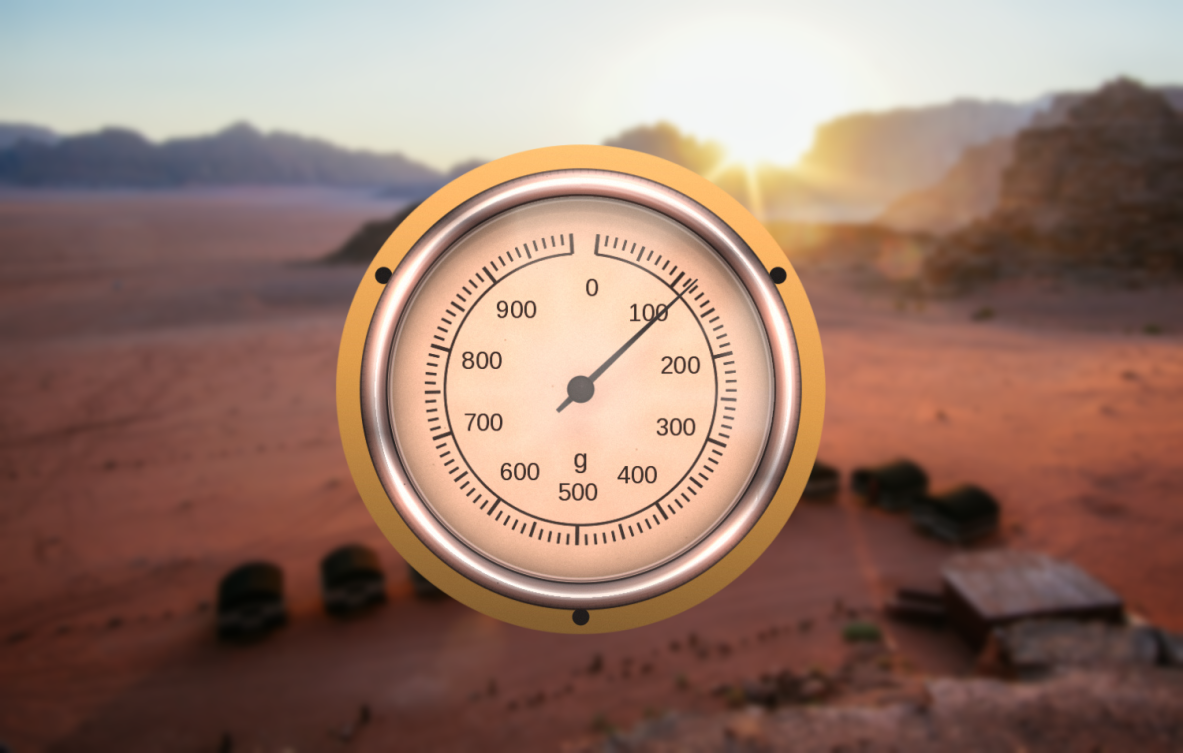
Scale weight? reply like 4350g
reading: 115g
